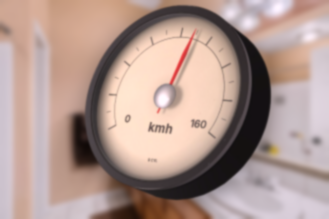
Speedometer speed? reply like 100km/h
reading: 90km/h
